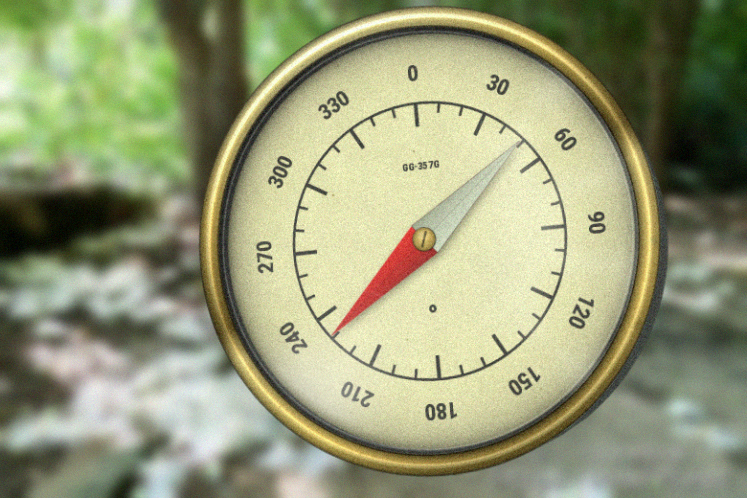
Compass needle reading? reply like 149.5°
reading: 230°
